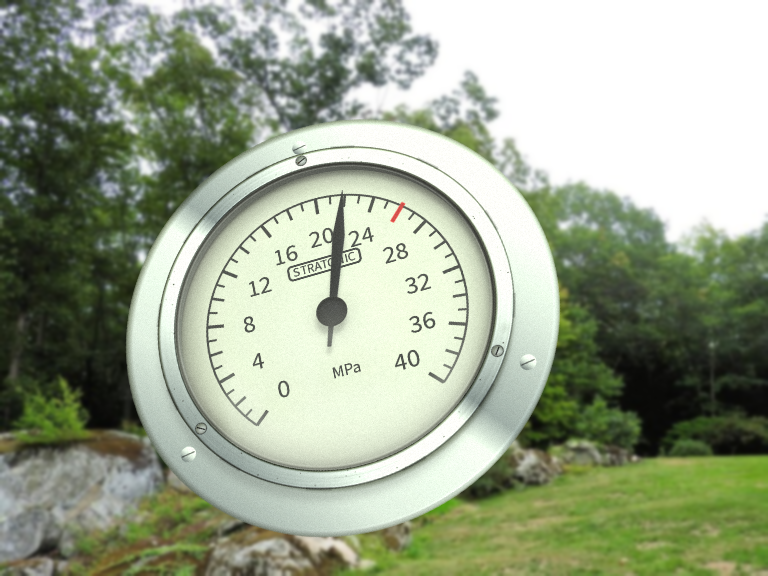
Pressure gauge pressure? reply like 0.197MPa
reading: 22MPa
